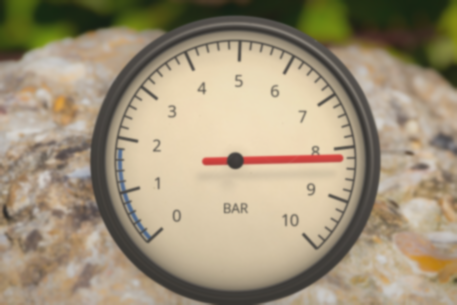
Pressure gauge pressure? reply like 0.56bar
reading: 8.2bar
